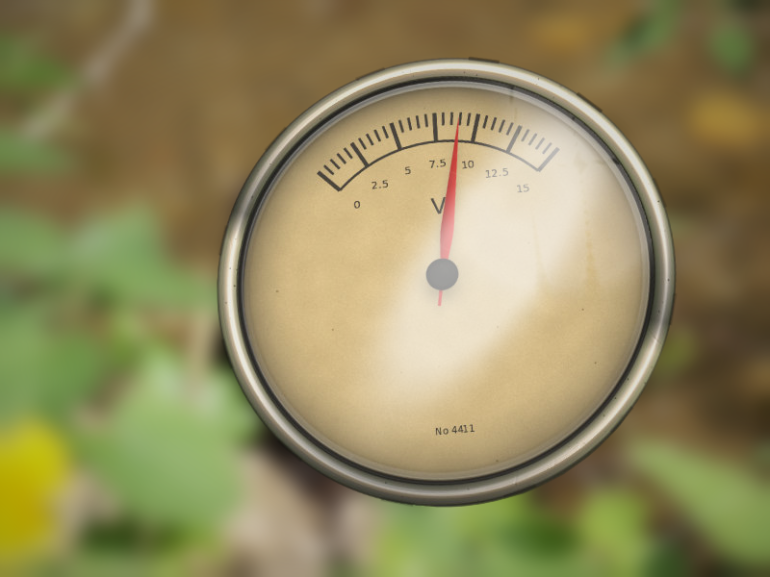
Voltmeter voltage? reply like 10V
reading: 9V
